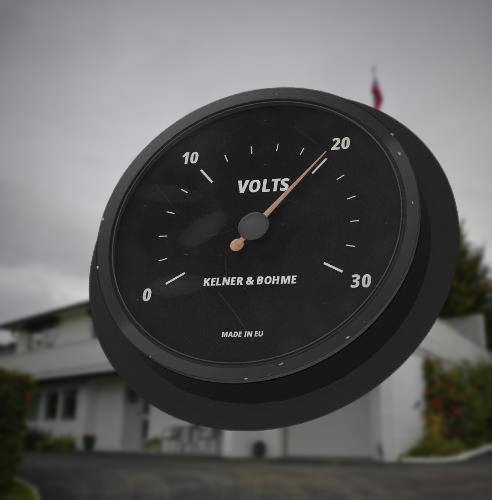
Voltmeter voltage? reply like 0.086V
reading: 20V
